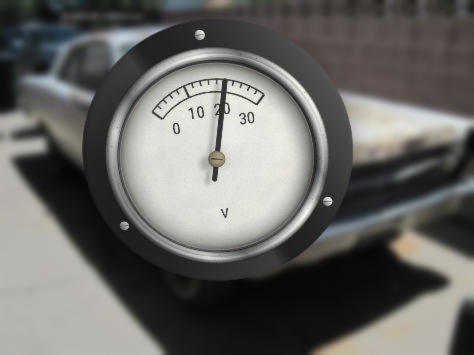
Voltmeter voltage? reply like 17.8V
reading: 20V
